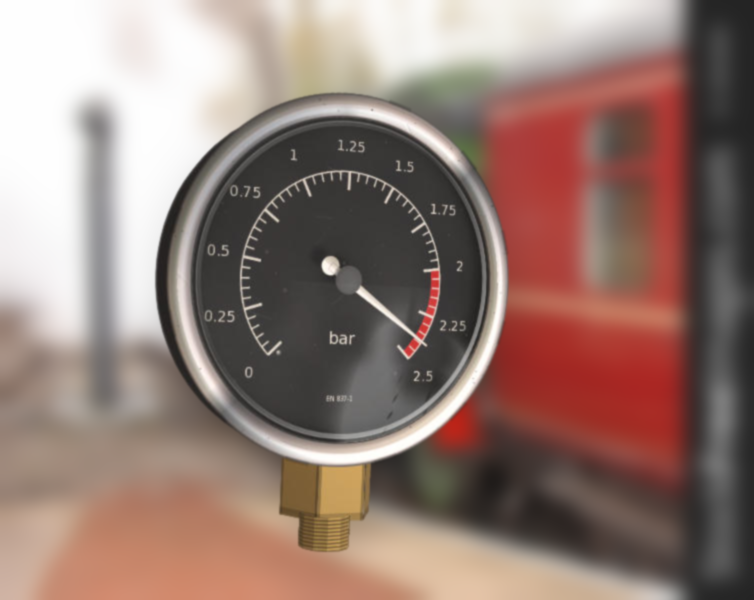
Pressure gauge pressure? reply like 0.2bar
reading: 2.4bar
